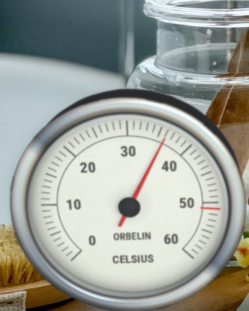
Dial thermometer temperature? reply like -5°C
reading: 36°C
